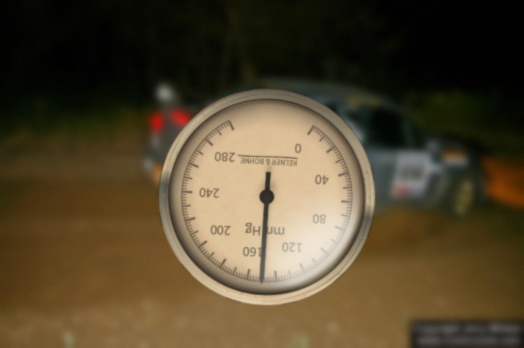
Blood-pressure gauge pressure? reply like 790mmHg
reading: 150mmHg
